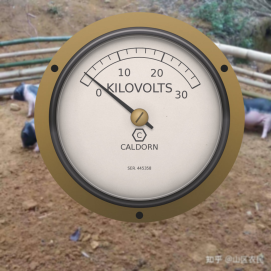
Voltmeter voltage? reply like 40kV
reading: 2kV
